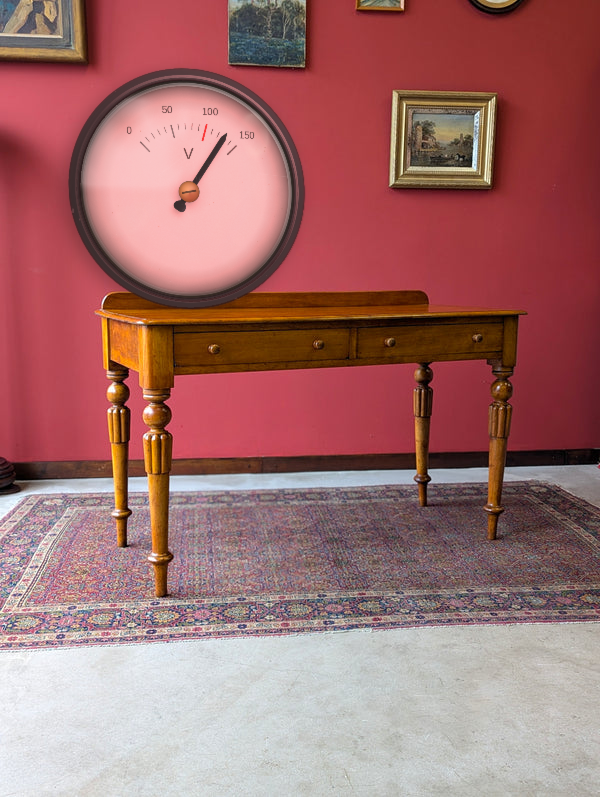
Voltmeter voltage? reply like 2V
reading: 130V
